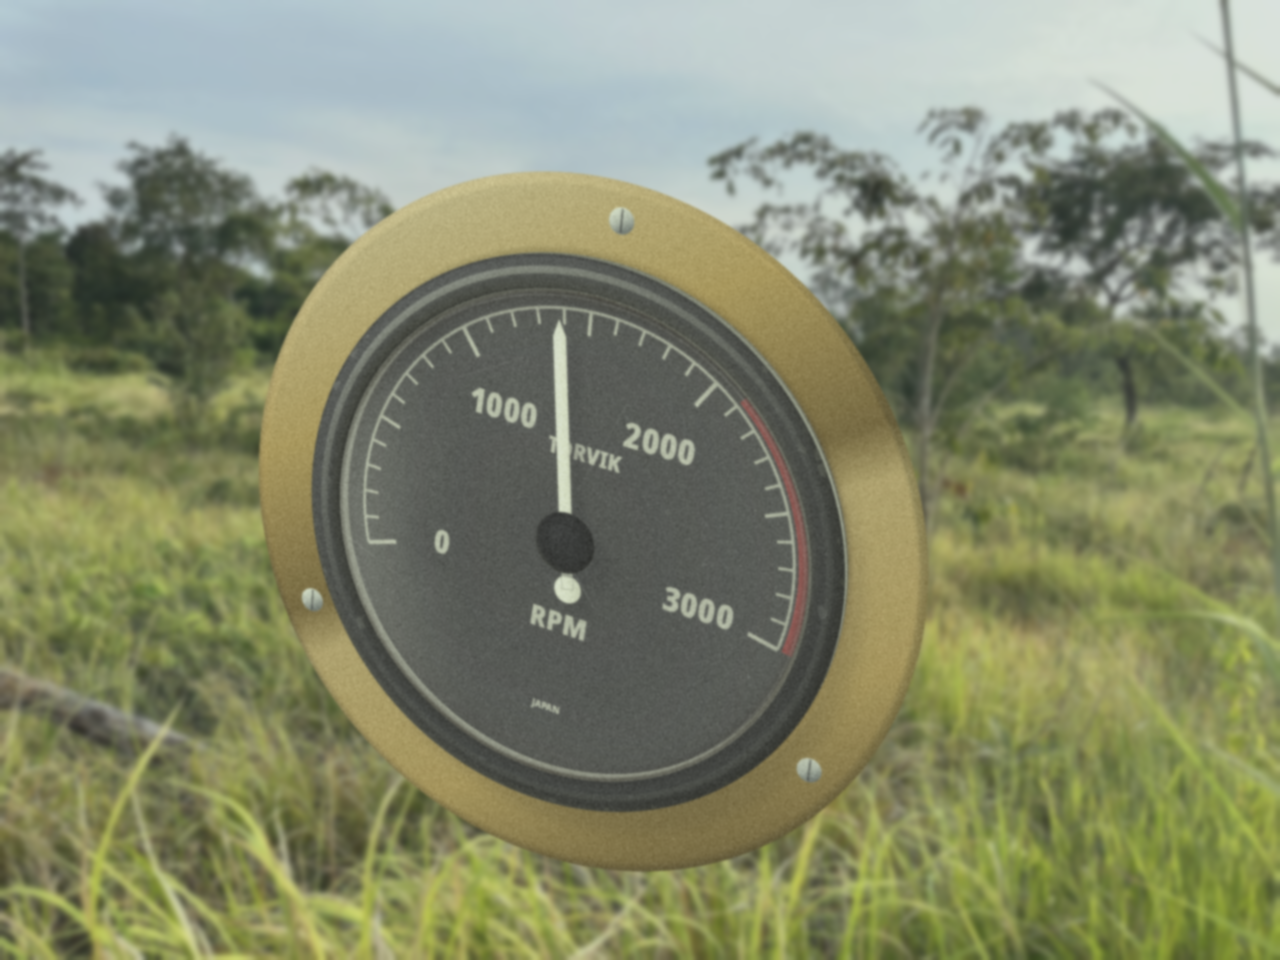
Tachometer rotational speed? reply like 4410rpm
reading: 1400rpm
